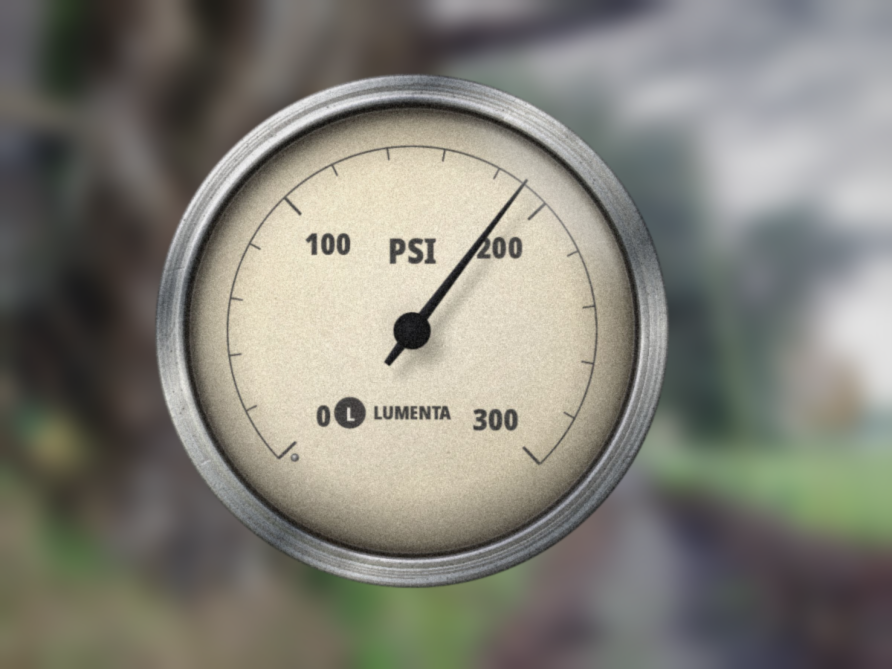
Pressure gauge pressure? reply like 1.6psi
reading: 190psi
